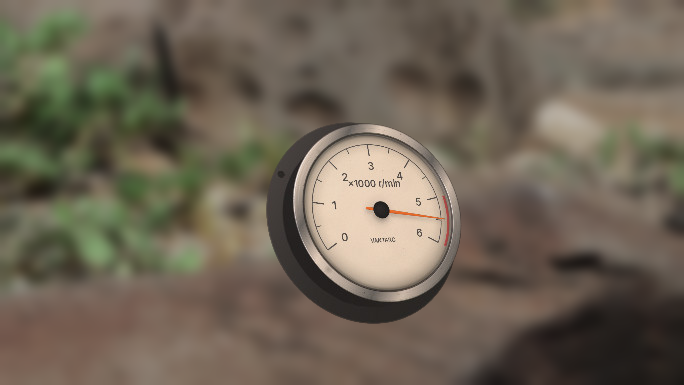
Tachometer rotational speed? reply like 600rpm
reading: 5500rpm
